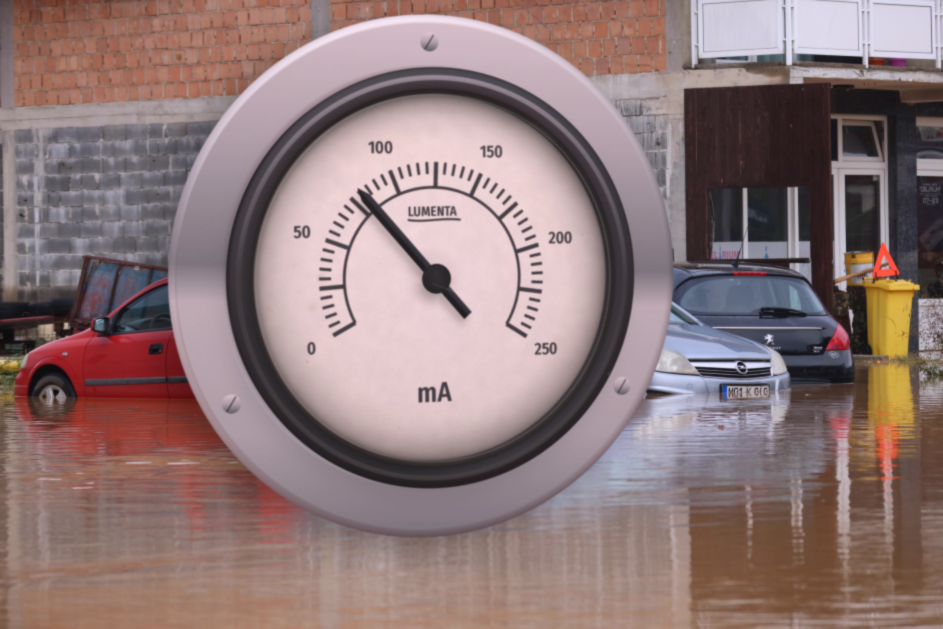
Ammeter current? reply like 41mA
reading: 80mA
